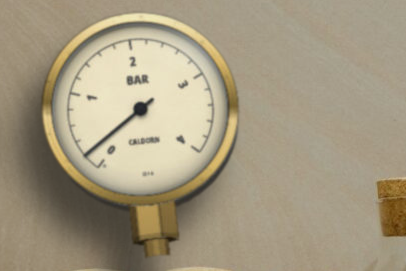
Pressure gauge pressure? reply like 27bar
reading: 0.2bar
